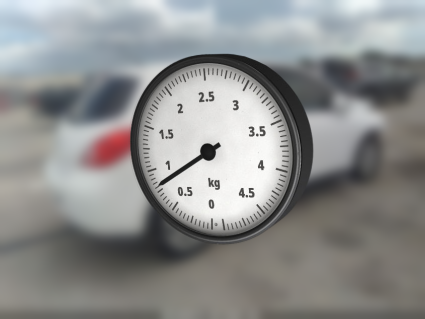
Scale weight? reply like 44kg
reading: 0.8kg
